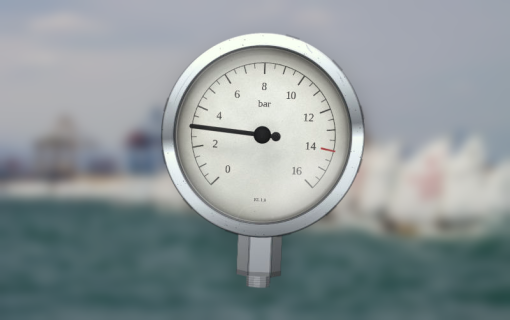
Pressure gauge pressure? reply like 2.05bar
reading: 3bar
